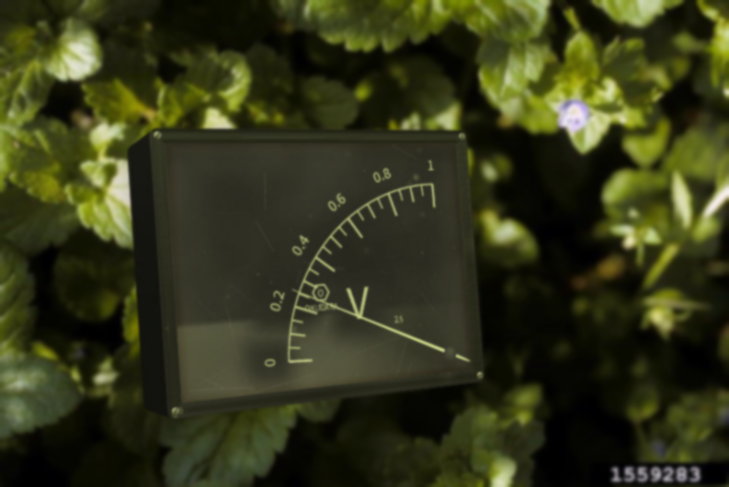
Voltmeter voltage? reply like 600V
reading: 0.25V
